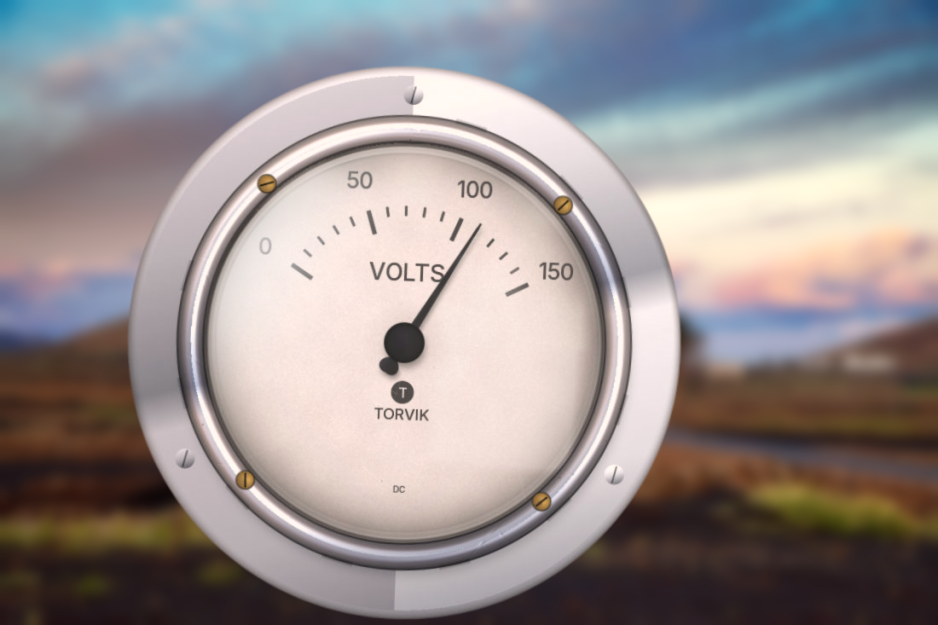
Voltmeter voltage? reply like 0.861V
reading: 110V
